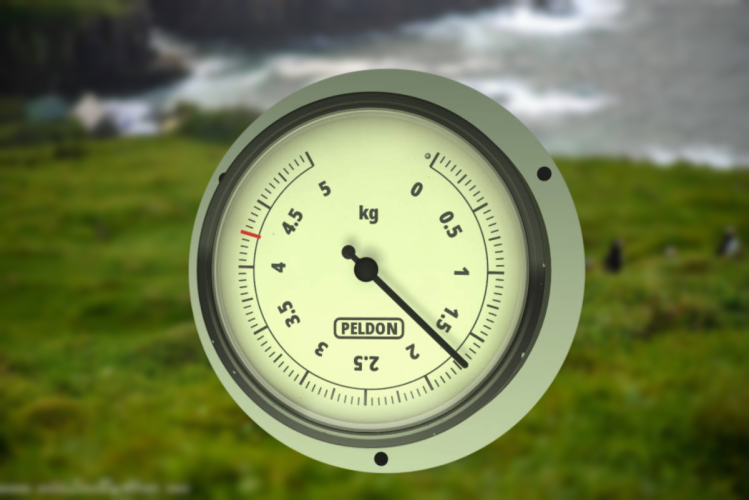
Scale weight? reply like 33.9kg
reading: 1.7kg
